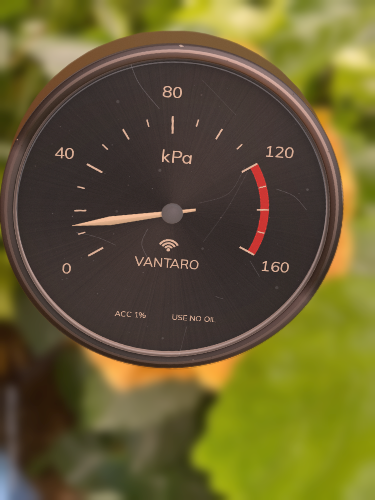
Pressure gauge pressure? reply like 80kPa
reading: 15kPa
